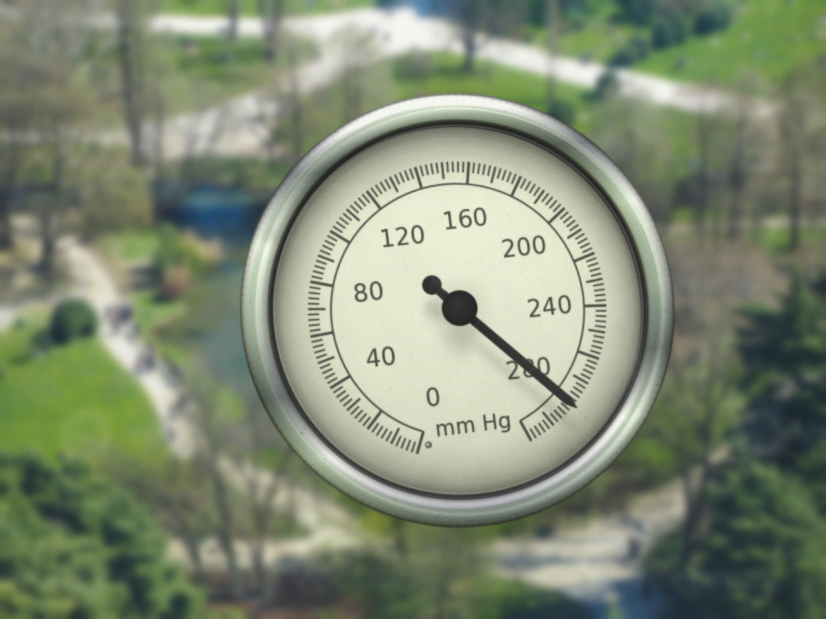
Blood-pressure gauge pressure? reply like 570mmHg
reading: 280mmHg
